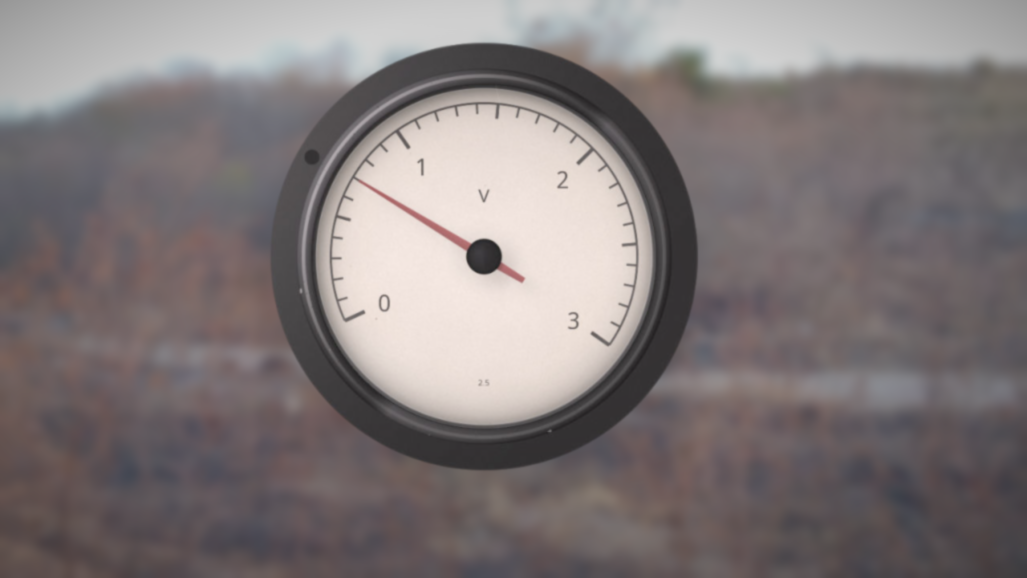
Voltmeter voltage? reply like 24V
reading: 0.7V
